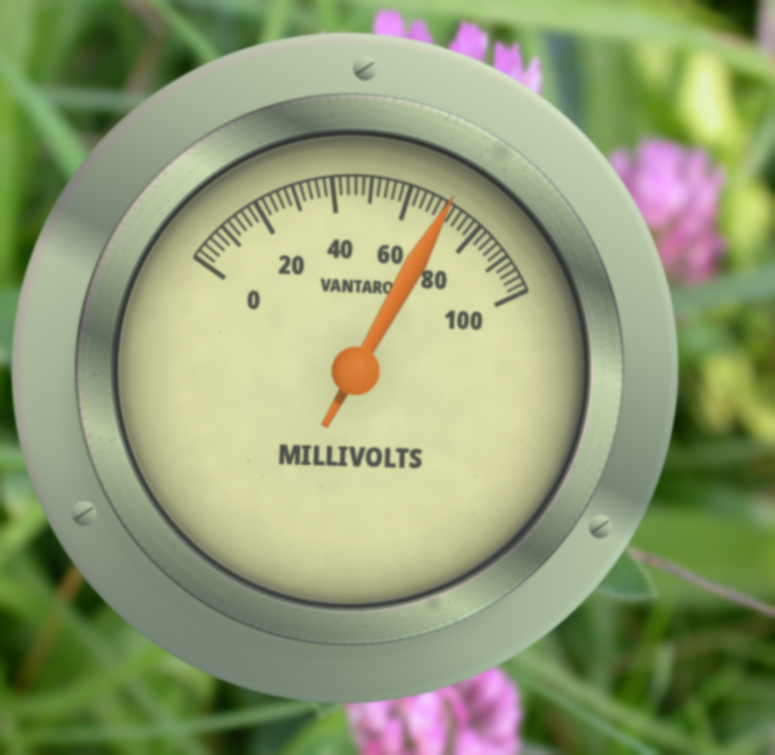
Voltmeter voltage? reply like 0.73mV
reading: 70mV
